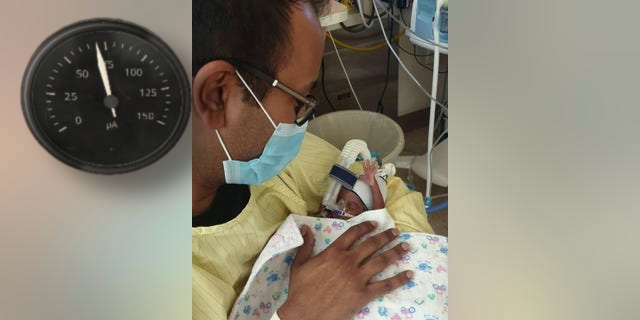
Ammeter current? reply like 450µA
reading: 70µA
